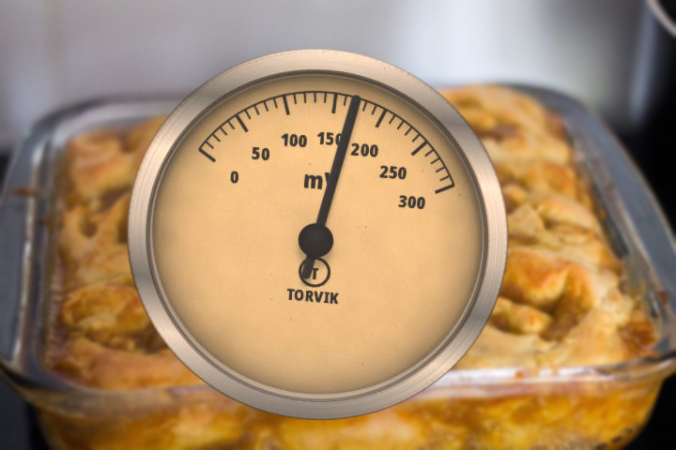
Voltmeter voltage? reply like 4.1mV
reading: 170mV
